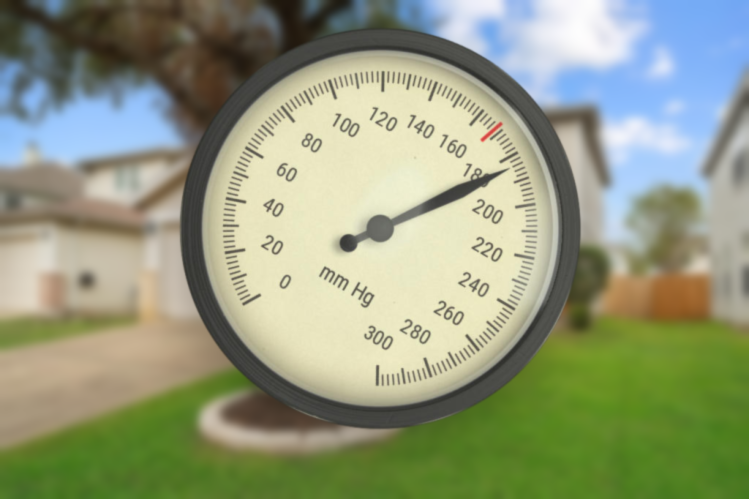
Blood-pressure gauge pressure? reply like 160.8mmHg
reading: 184mmHg
